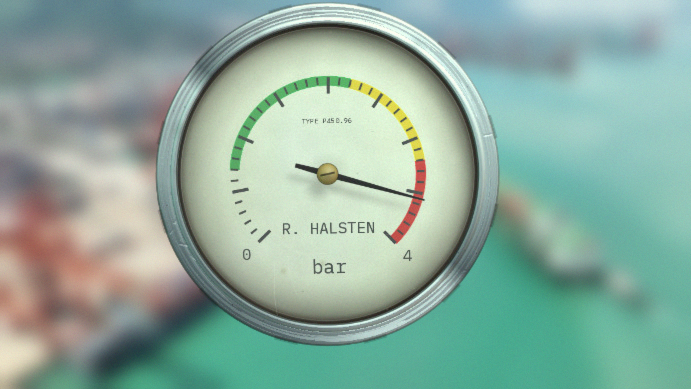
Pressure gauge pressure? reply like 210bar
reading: 3.55bar
